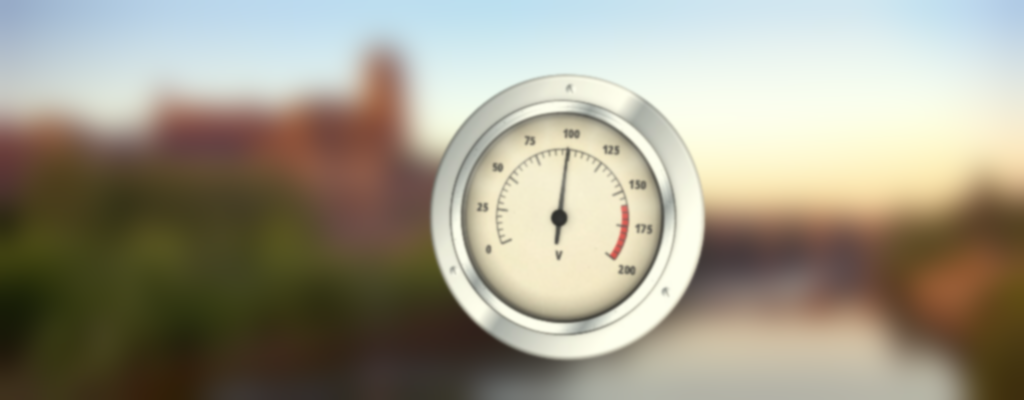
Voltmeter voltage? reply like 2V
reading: 100V
